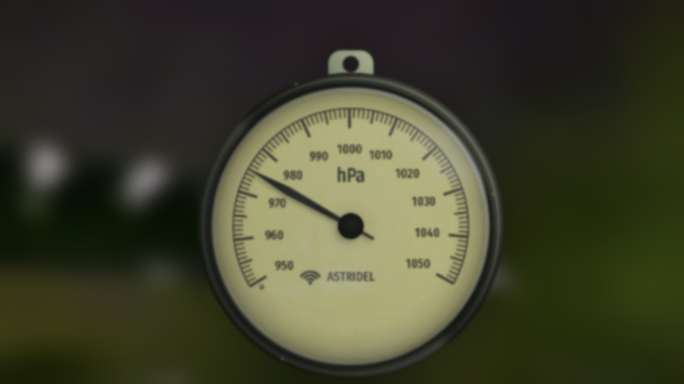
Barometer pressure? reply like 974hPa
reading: 975hPa
